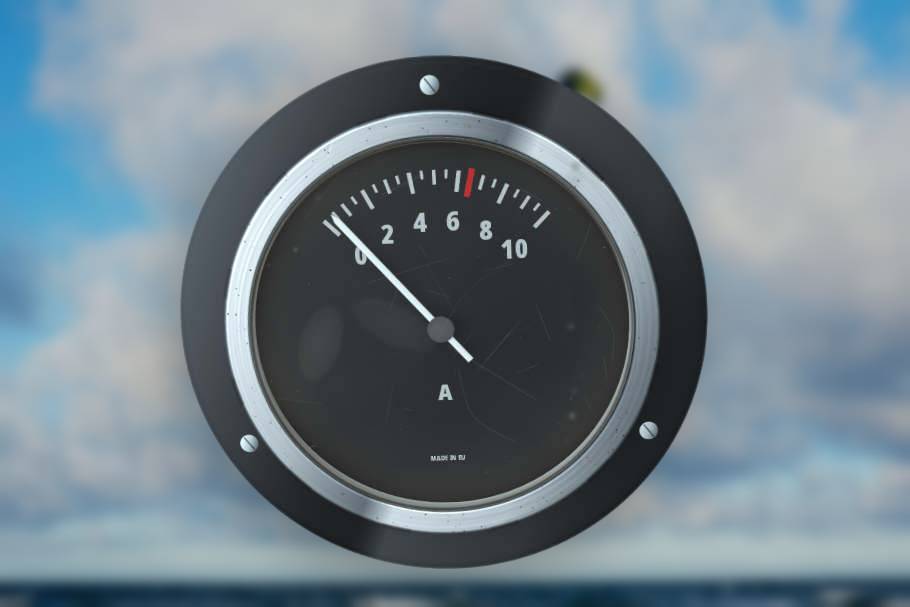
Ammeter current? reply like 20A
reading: 0.5A
